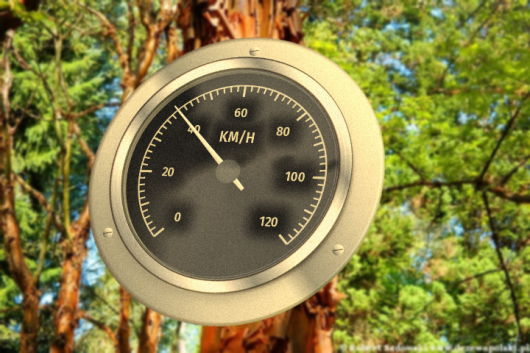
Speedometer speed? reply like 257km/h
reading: 40km/h
